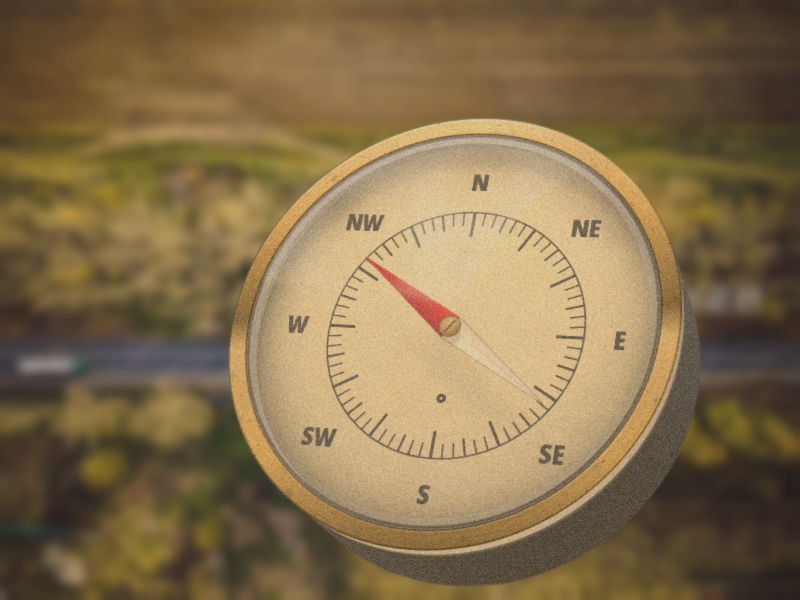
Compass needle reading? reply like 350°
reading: 305°
